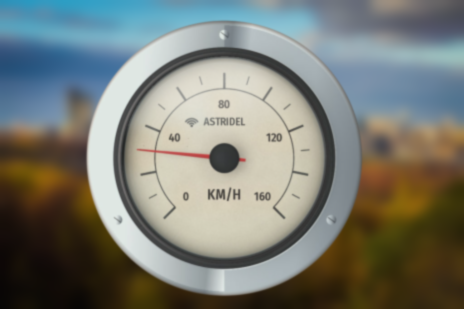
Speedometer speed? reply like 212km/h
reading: 30km/h
